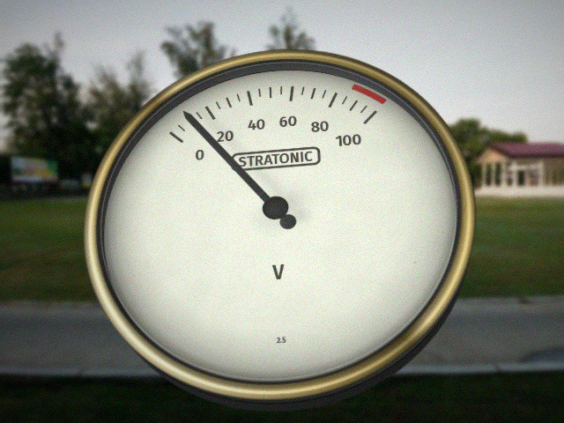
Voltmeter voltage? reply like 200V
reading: 10V
